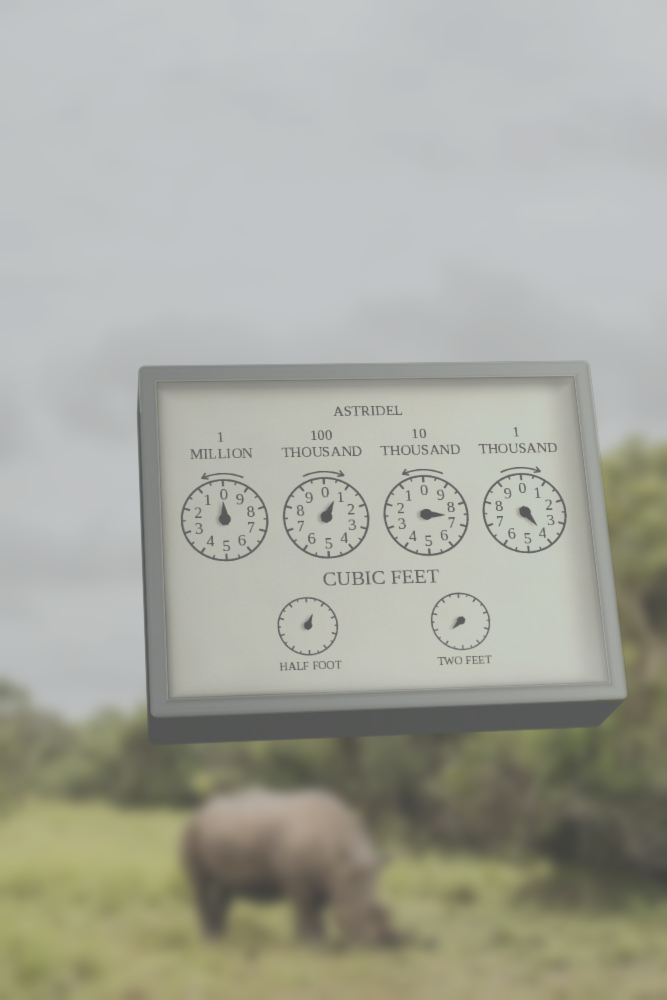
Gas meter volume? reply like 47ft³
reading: 7400ft³
